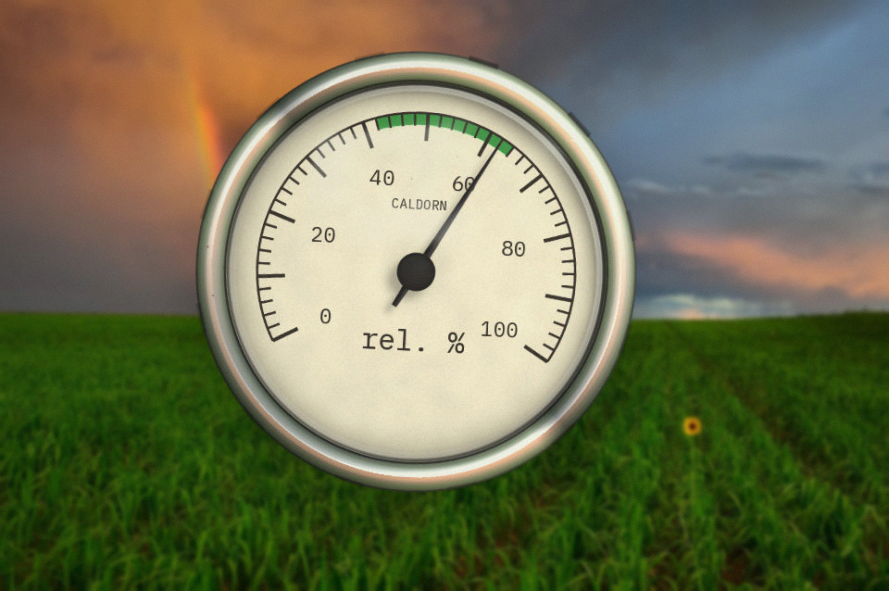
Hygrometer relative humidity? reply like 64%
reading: 62%
